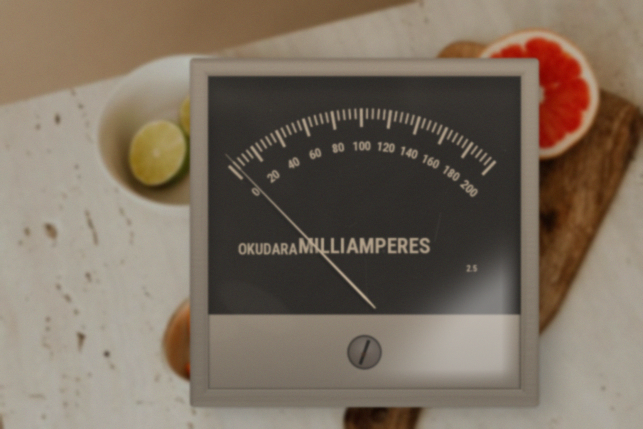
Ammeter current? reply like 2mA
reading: 4mA
